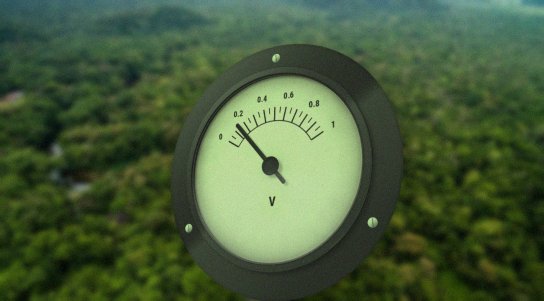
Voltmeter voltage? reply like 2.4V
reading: 0.15V
